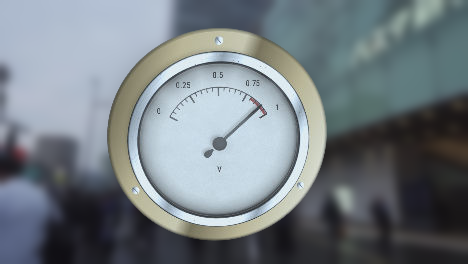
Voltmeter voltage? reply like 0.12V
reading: 0.9V
